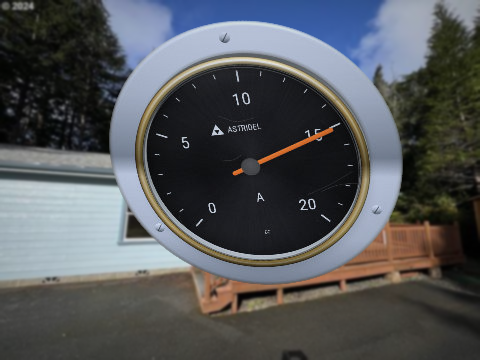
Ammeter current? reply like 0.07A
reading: 15A
